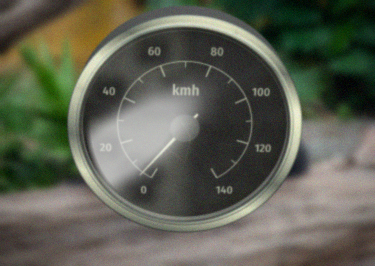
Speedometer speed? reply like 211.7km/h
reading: 5km/h
